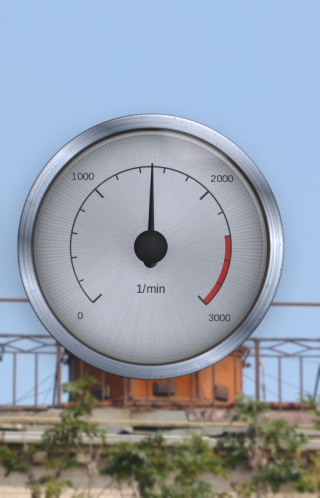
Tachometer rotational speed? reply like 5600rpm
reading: 1500rpm
